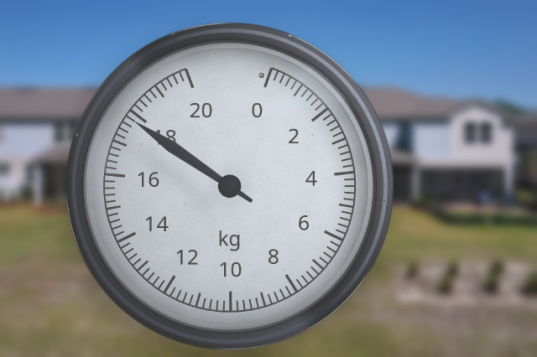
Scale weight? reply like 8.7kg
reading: 17.8kg
